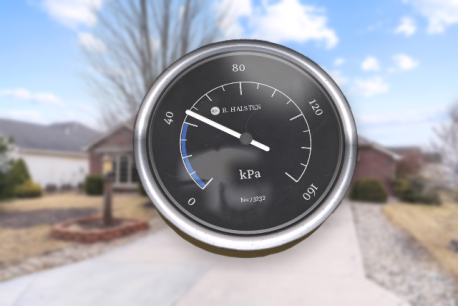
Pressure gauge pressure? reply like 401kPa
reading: 45kPa
